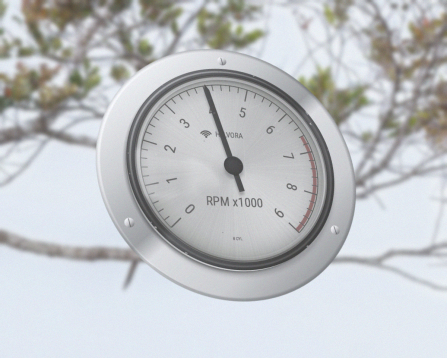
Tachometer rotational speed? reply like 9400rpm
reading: 4000rpm
